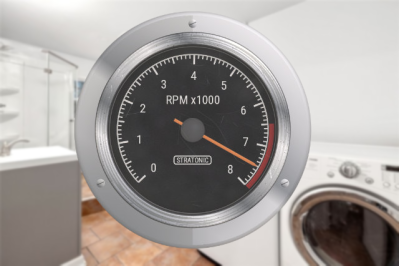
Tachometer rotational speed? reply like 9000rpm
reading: 7500rpm
